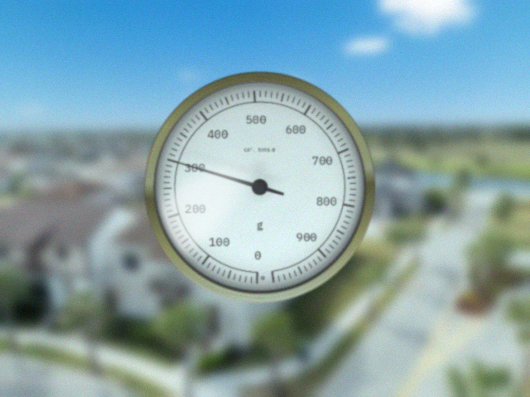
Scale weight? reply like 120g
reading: 300g
